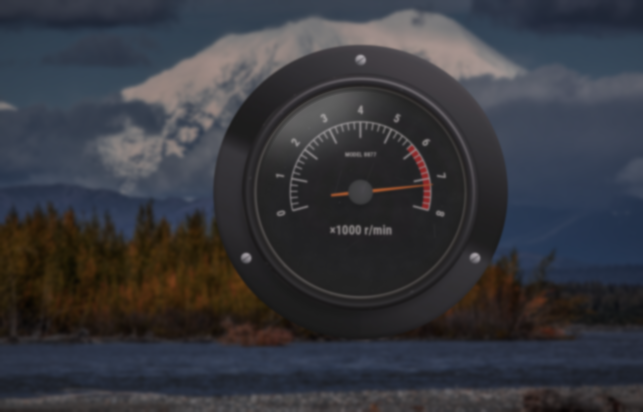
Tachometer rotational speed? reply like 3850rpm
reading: 7200rpm
